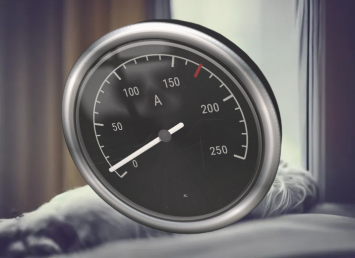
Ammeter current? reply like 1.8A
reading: 10A
